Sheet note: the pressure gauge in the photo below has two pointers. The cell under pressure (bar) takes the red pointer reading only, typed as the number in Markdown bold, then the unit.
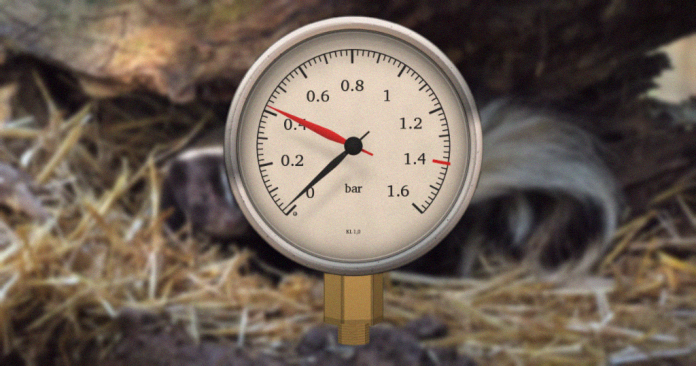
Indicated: **0.42** bar
